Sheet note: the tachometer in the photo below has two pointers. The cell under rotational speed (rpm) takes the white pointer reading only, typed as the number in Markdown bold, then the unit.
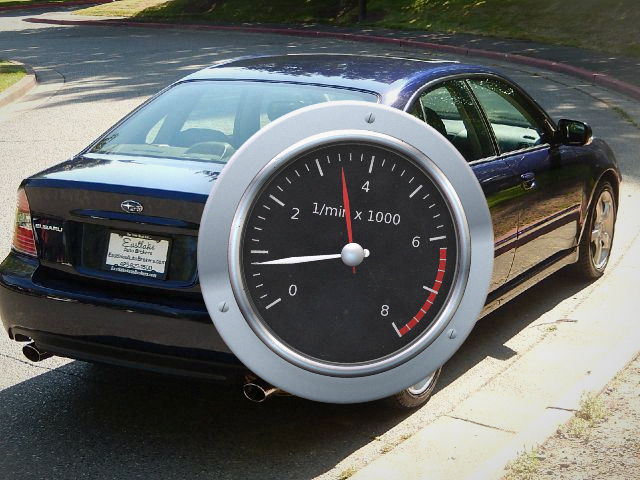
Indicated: **800** rpm
